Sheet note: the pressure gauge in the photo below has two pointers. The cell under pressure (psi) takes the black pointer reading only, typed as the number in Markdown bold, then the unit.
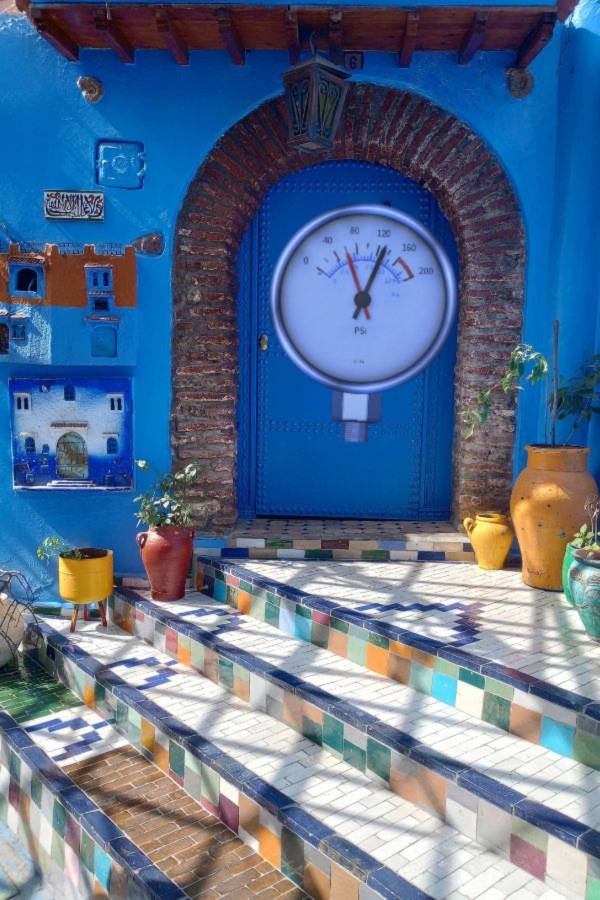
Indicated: **130** psi
